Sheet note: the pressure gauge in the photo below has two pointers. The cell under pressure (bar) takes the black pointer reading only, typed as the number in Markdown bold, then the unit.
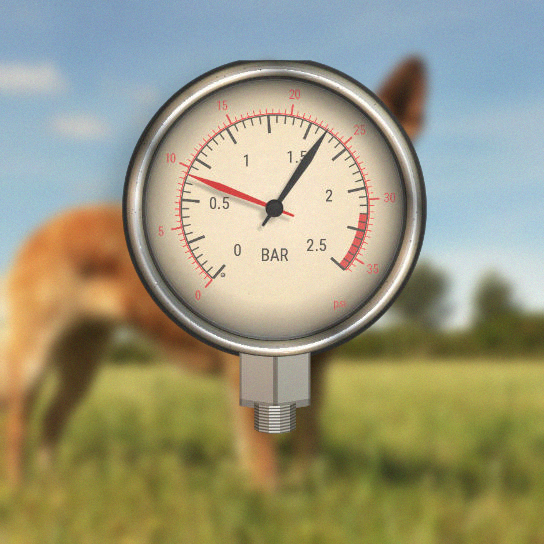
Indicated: **1.6** bar
